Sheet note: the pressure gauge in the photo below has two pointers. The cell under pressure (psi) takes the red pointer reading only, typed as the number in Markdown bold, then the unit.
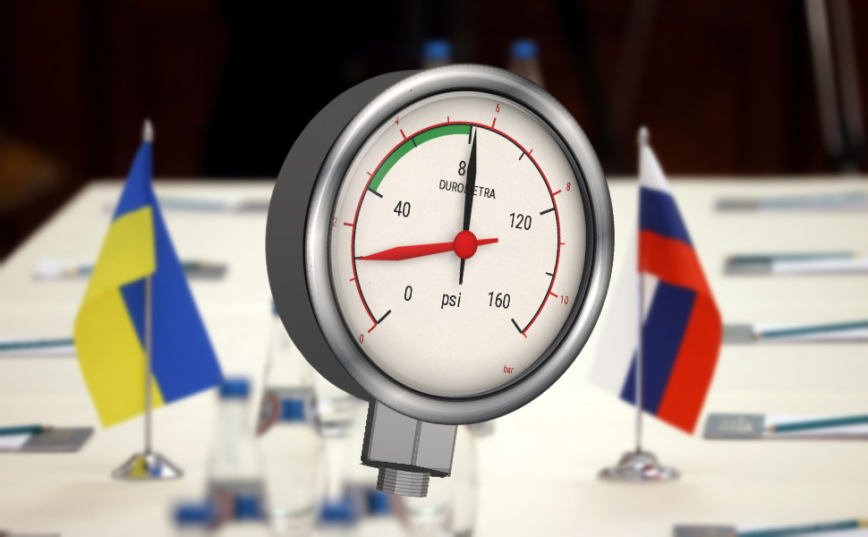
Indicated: **20** psi
